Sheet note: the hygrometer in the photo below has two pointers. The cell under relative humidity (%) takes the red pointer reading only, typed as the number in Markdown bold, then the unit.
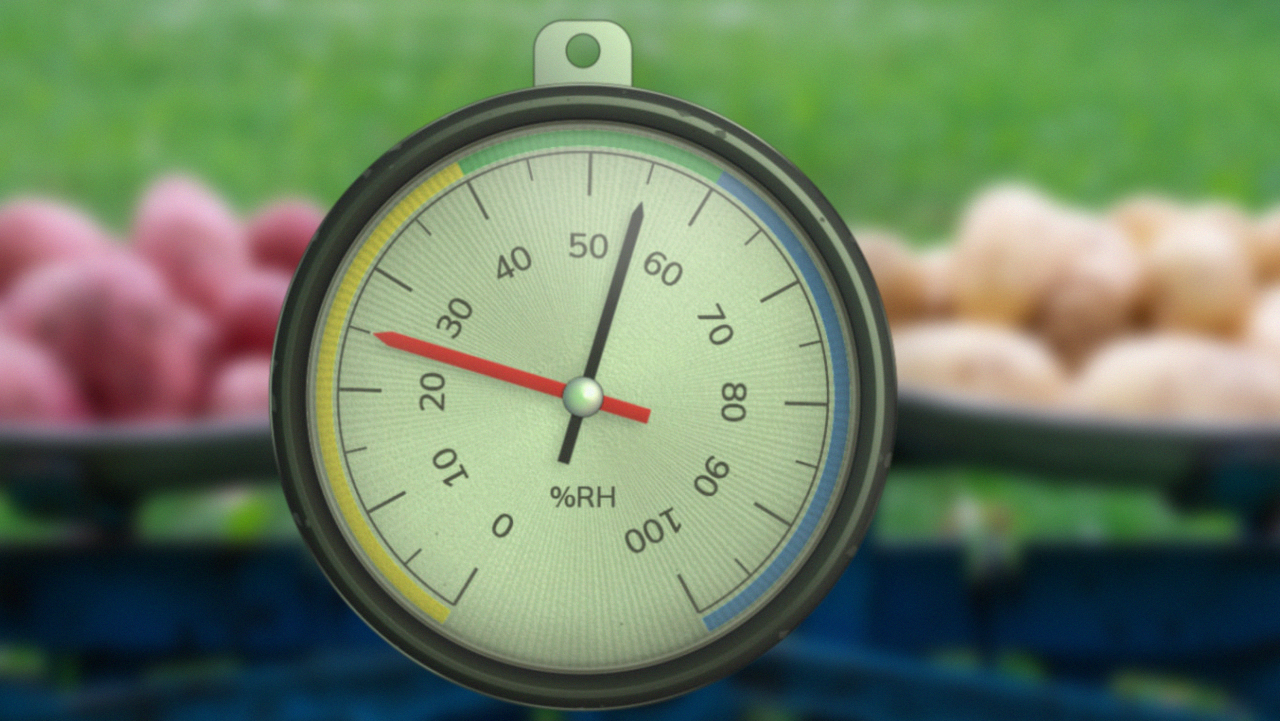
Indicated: **25** %
